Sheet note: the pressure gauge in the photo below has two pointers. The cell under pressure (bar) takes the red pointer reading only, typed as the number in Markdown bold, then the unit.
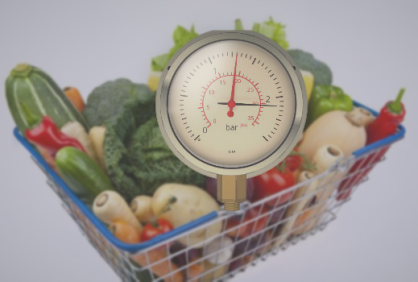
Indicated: **1.3** bar
